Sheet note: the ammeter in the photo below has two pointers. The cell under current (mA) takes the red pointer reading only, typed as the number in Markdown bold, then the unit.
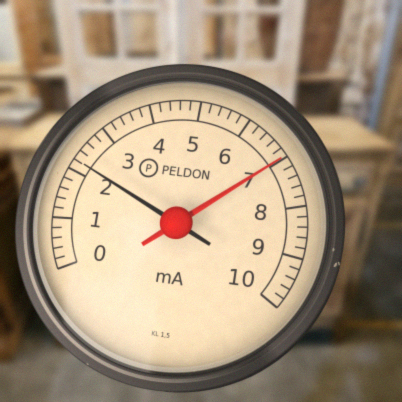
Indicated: **7** mA
